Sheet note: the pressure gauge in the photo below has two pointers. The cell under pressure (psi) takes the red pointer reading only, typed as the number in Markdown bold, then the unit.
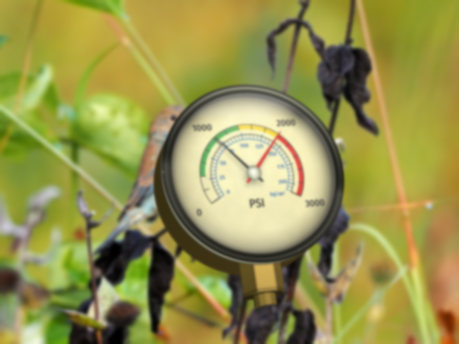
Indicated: **2000** psi
